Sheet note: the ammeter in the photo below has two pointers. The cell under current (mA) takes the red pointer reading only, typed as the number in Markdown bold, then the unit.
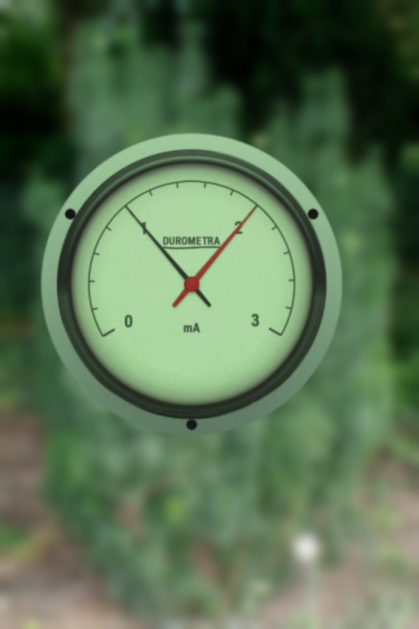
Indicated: **2** mA
